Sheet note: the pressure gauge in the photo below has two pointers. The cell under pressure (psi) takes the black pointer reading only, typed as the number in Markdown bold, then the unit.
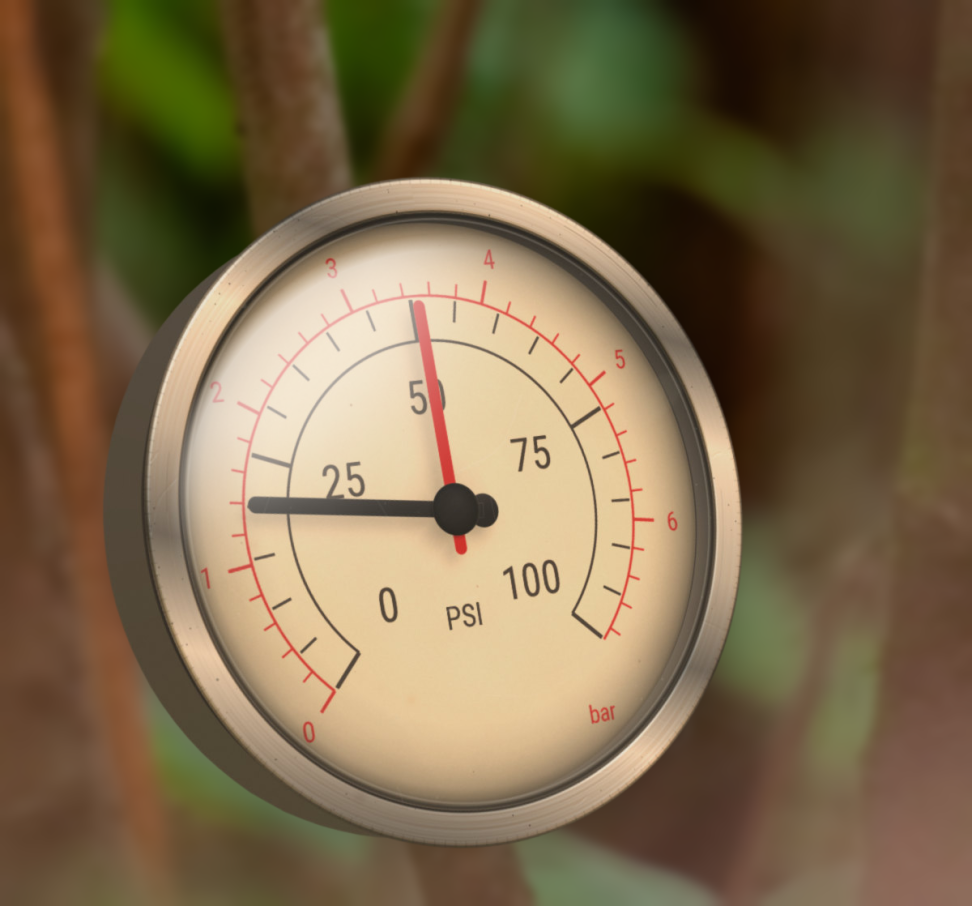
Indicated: **20** psi
